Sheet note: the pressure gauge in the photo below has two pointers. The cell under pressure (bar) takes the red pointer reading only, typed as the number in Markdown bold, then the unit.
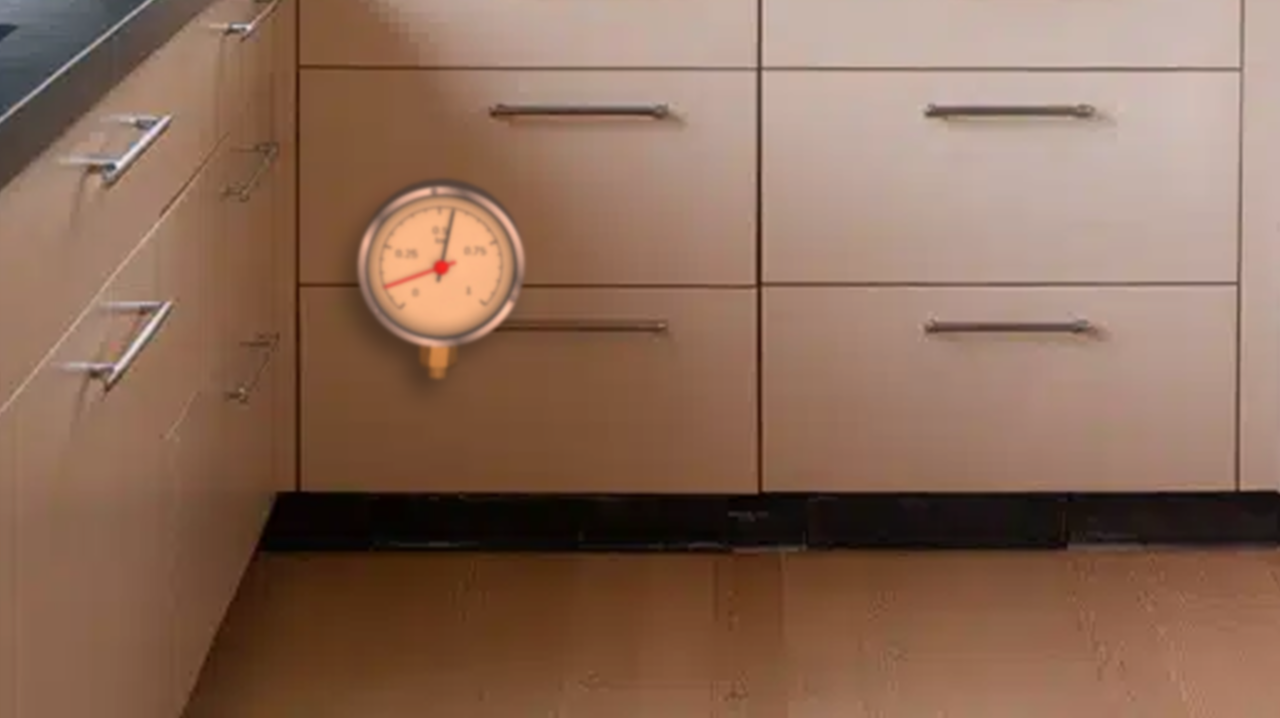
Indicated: **0.1** bar
